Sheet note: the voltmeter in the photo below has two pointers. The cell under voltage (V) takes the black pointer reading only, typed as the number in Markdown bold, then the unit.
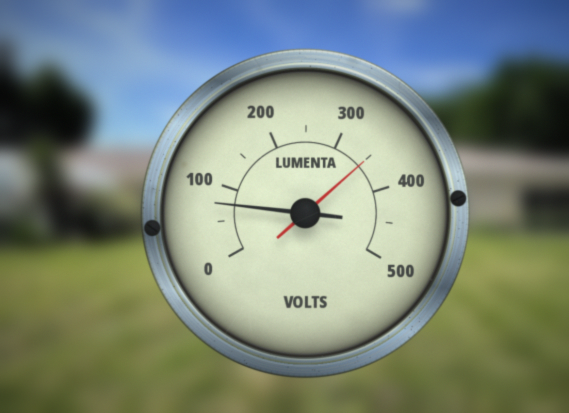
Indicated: **75** V
